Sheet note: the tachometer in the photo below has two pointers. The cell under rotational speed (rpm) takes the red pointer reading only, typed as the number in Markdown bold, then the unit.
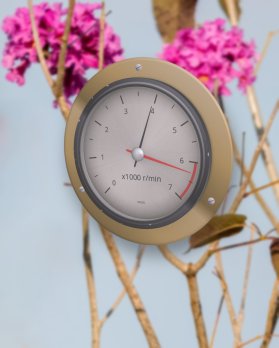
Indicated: **6250** rpm
